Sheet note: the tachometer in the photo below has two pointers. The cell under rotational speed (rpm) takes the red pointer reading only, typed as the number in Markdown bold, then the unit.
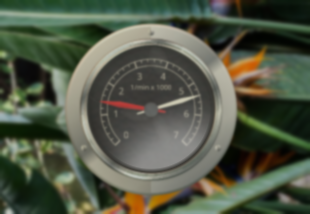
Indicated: **1400** rpm
